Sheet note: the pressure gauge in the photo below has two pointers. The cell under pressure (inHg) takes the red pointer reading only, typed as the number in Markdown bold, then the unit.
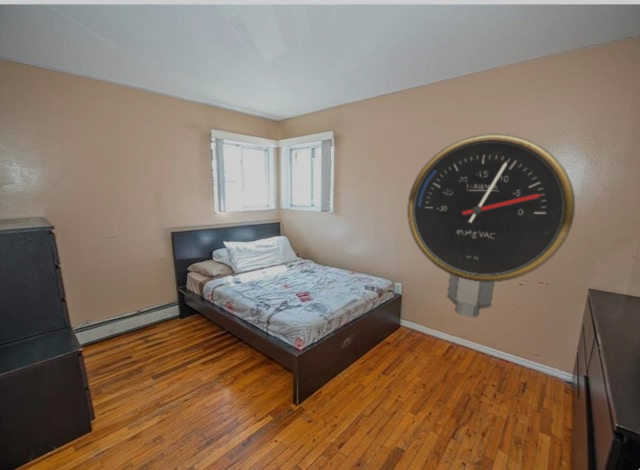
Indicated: **-3** inHg
